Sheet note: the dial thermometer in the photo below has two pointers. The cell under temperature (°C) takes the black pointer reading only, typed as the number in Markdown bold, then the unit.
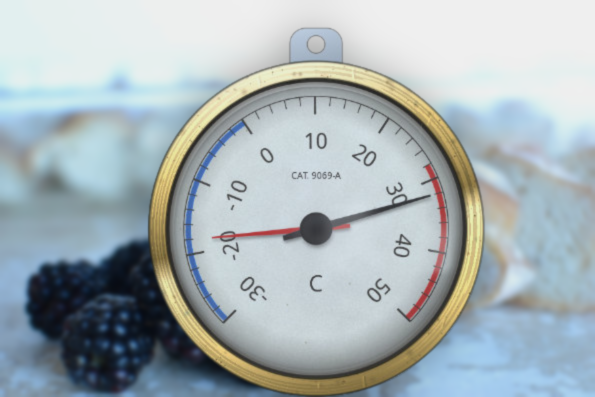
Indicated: **32** °C
